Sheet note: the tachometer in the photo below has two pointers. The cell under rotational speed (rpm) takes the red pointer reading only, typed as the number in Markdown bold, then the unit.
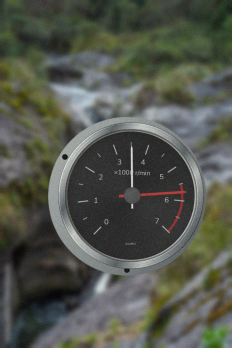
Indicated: **5750** rpm
